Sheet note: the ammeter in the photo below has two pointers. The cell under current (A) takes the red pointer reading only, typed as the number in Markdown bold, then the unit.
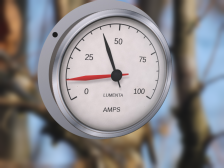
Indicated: **10** A
